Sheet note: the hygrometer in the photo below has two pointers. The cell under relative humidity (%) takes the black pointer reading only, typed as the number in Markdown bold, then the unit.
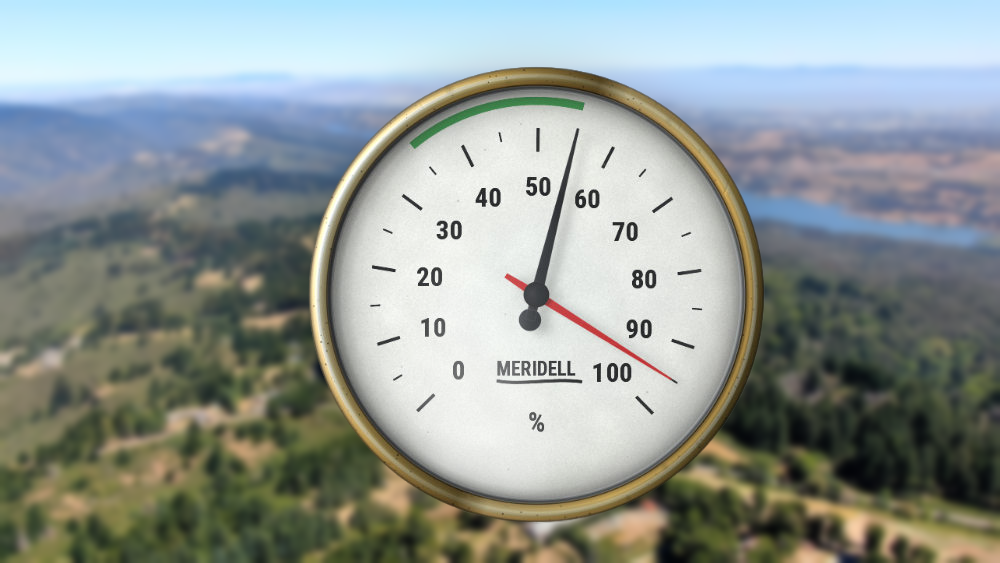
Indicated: **55** %
